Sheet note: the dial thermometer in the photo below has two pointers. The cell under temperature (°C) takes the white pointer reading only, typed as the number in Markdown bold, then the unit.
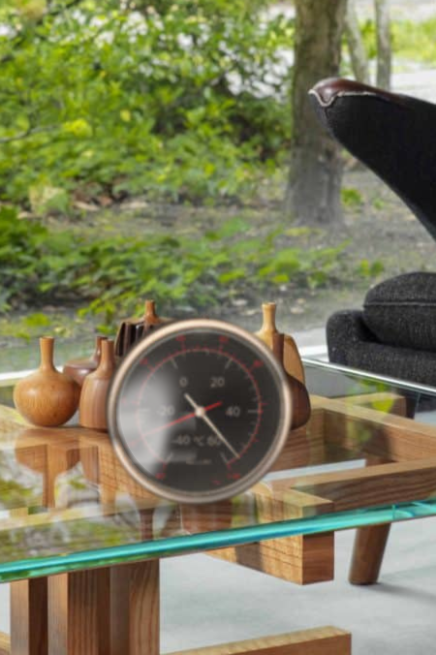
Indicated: **56** °C
